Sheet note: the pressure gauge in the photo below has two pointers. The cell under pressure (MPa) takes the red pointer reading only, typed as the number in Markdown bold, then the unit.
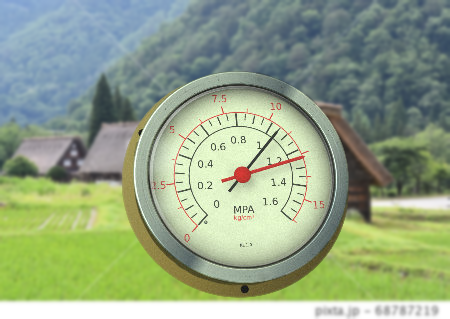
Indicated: **1.25** MPa
